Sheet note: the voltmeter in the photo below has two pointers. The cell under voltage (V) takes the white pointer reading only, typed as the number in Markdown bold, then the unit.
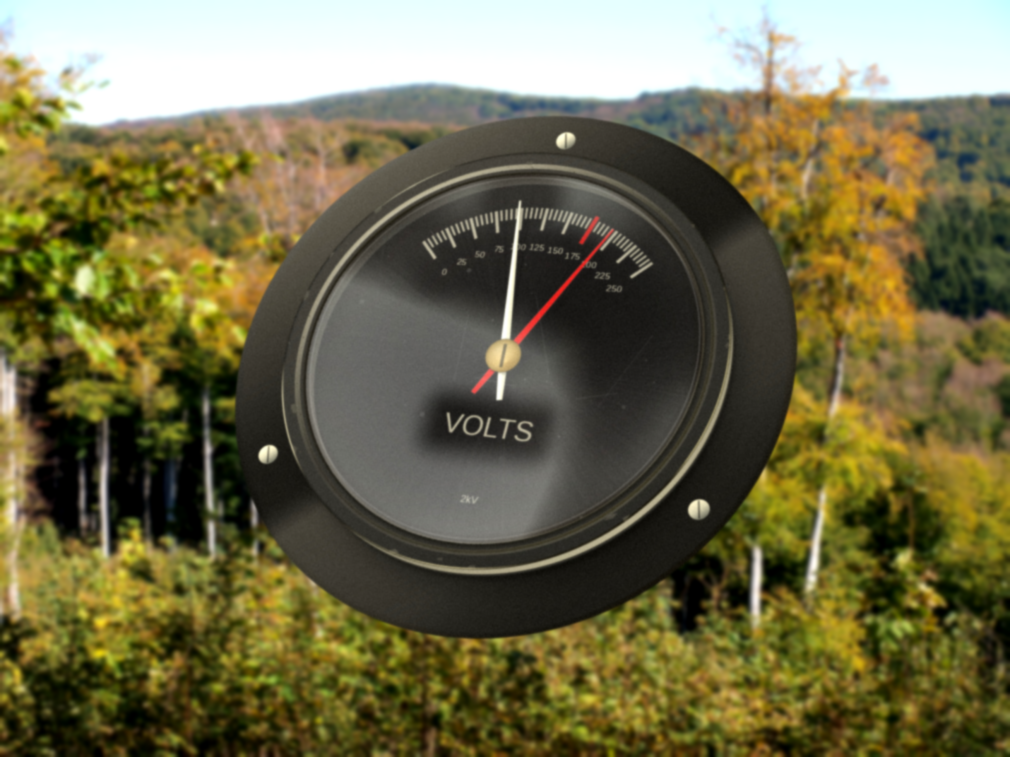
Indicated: **100** V
